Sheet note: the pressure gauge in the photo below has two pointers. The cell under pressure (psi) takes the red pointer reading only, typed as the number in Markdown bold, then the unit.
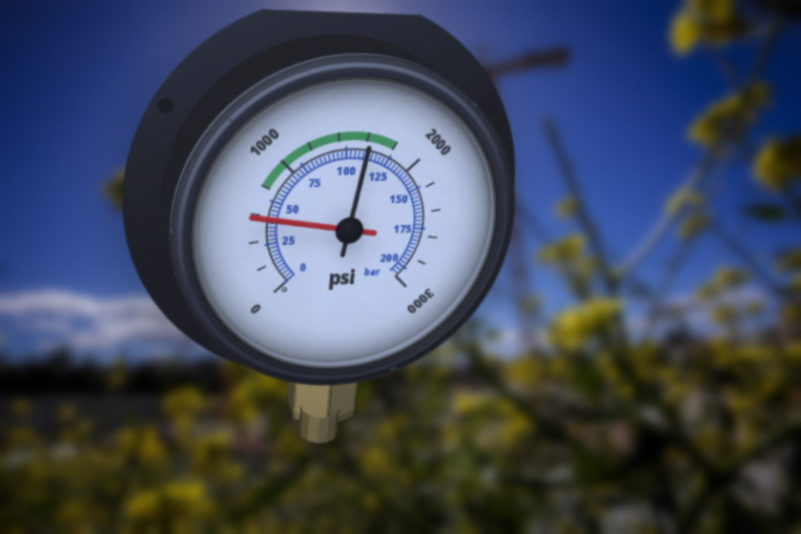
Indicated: **600** psi
